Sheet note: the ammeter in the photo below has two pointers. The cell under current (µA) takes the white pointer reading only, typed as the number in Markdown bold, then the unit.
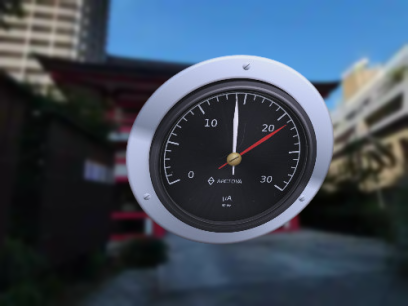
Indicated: **14** µA
